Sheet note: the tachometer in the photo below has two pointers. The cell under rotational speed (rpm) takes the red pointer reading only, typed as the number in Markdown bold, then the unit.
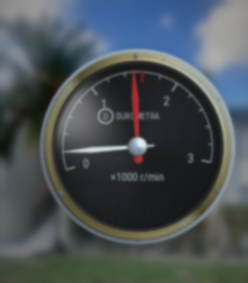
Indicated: **1500** rpm
